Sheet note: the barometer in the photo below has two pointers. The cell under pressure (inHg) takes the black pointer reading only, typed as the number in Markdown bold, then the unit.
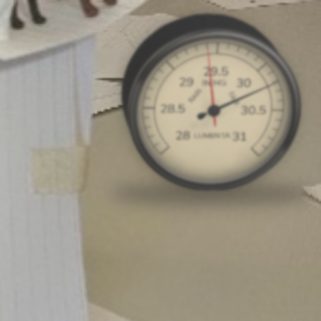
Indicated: **30.2** inHg
